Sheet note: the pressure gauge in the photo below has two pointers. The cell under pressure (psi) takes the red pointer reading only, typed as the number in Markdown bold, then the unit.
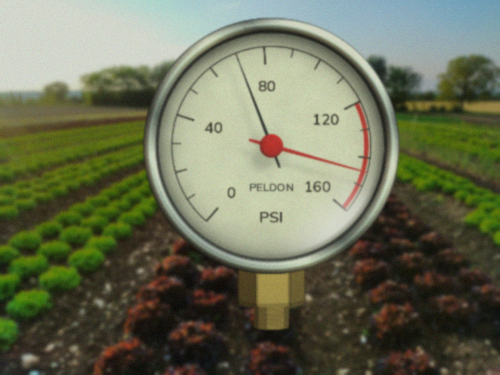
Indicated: **145** psi
